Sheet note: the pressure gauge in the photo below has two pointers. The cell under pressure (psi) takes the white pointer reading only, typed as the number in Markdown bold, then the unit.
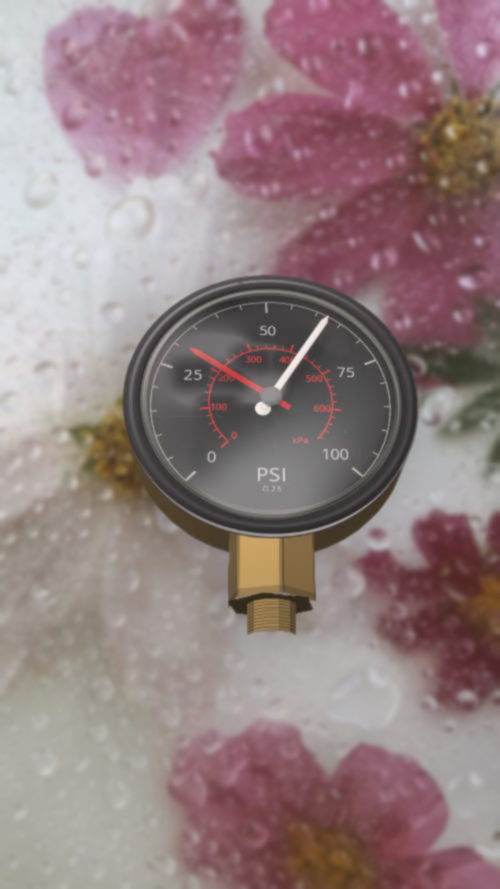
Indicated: **62.5** psi
